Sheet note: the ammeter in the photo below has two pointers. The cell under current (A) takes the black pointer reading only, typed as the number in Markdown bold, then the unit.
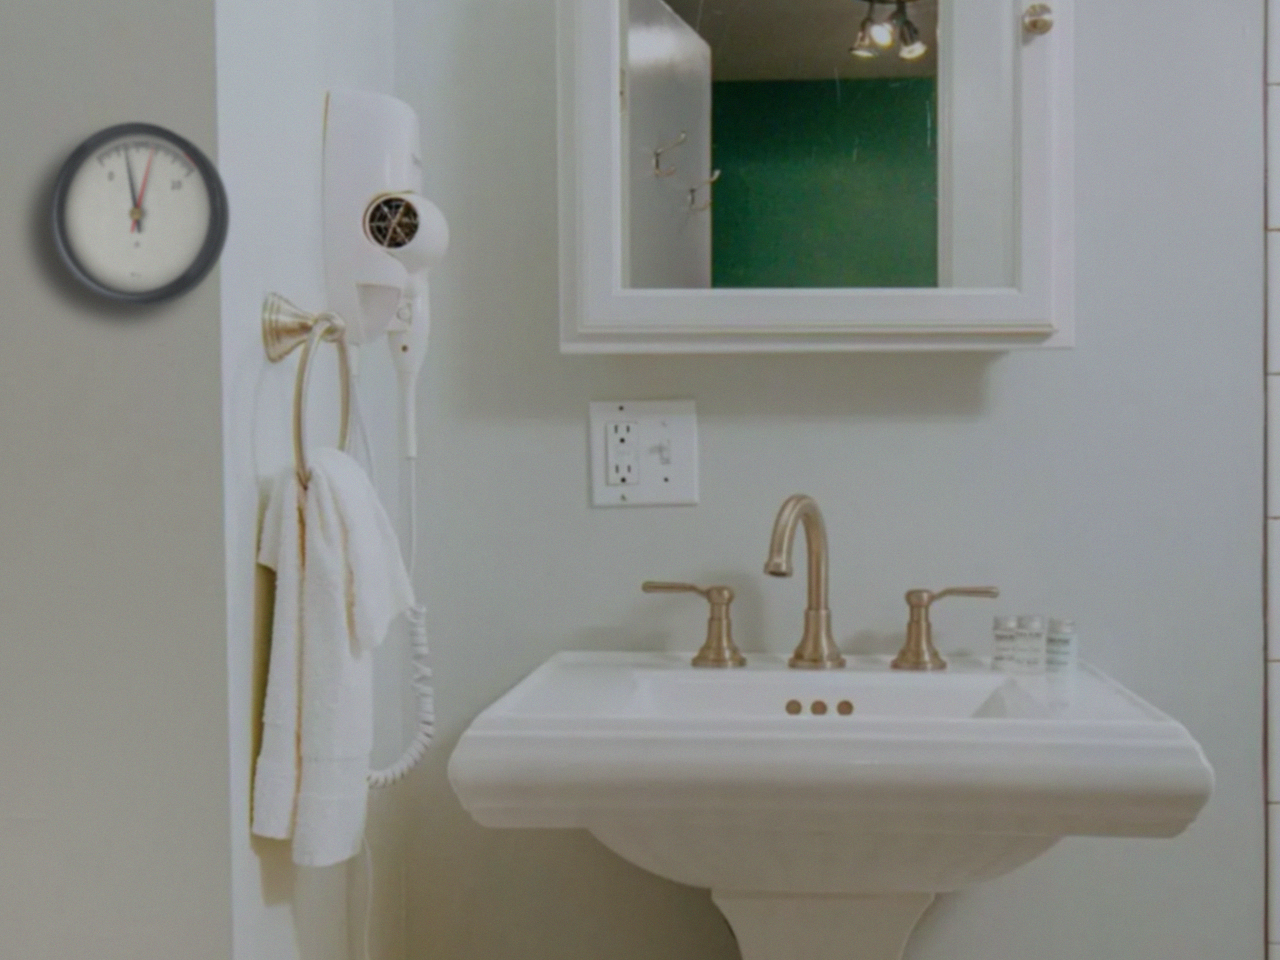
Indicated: **3** A
